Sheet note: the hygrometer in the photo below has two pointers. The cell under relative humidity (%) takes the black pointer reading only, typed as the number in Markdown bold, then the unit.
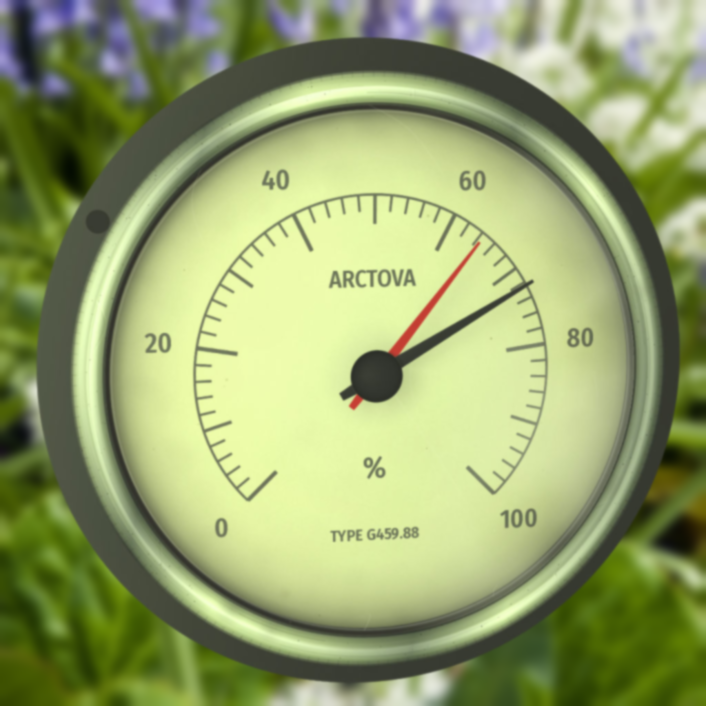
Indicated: **72** %
